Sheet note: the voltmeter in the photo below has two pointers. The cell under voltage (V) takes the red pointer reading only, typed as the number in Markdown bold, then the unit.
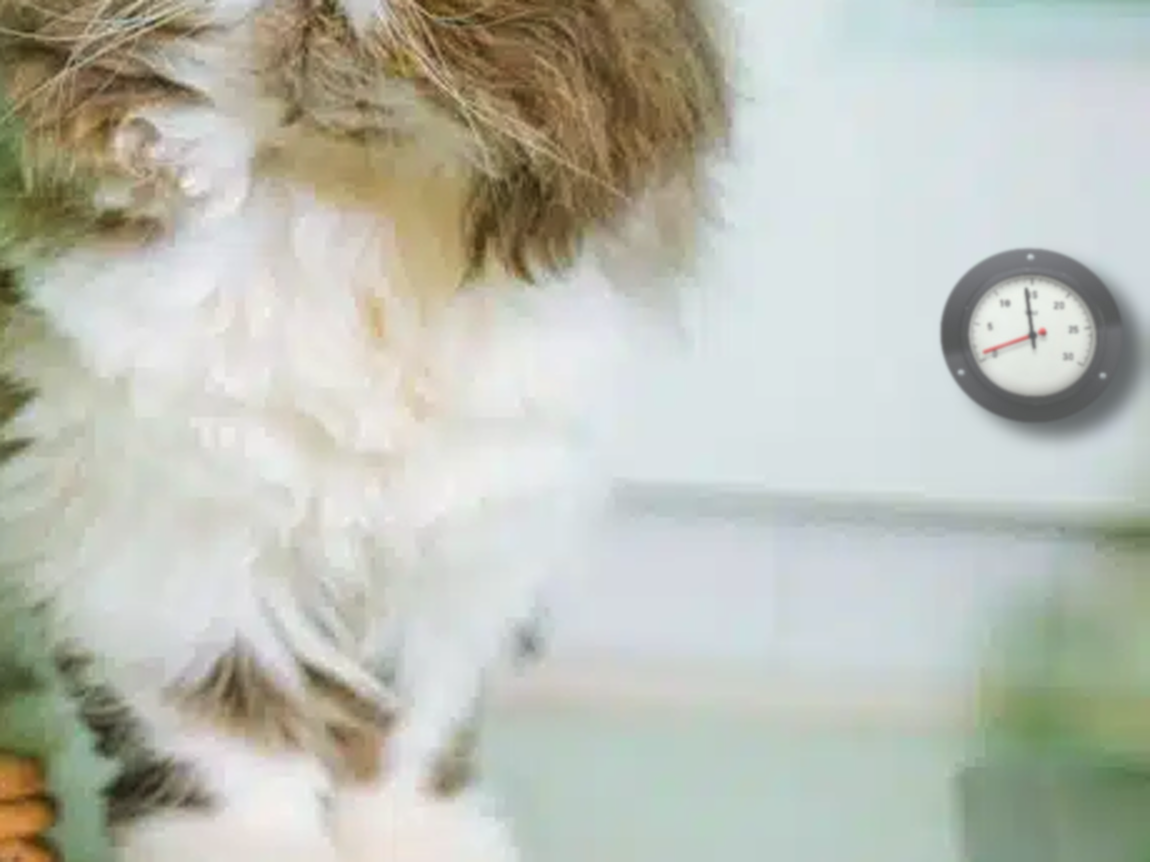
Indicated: **1** V
